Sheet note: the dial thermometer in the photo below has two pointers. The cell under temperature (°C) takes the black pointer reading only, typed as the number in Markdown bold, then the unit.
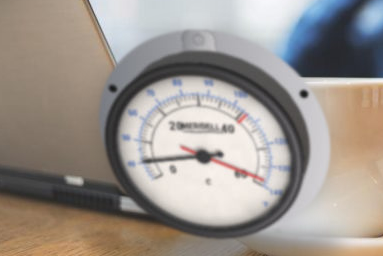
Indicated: **5** °C
